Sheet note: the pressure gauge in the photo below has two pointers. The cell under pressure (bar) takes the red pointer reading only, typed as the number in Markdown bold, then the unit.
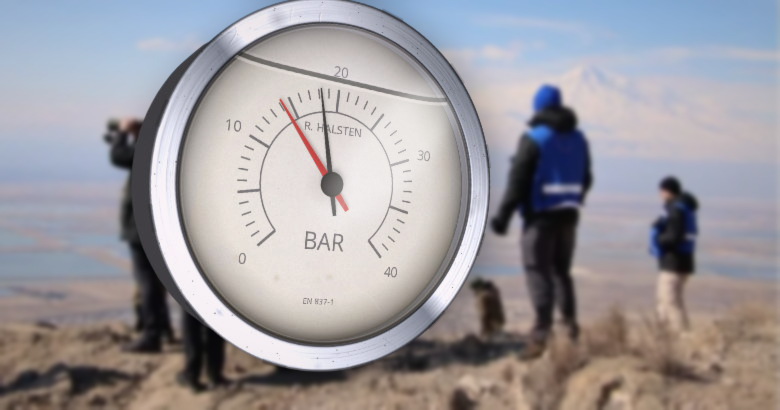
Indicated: **14** bar
